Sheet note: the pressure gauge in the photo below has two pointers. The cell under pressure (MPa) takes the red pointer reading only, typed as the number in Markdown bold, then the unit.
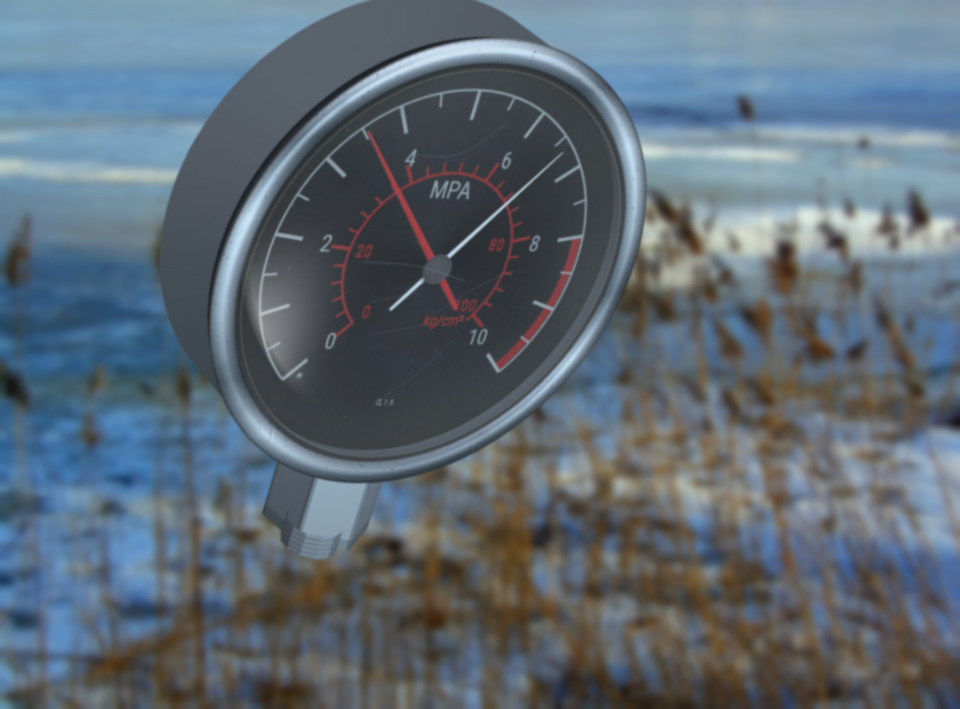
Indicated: **3.5** MPa
